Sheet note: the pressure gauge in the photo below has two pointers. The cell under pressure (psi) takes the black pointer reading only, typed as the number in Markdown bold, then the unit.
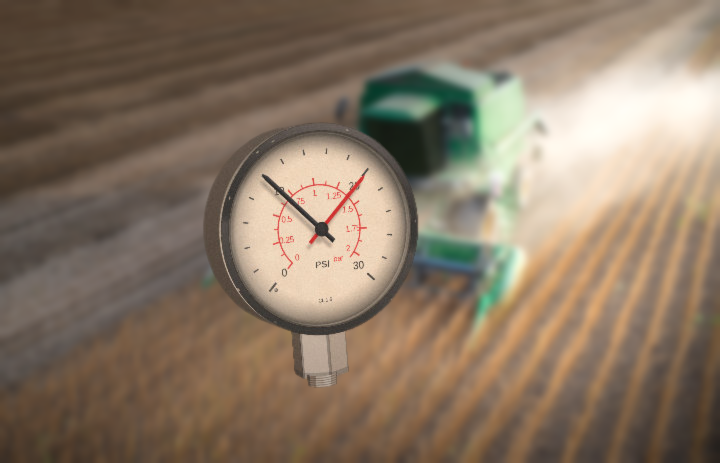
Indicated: **10** psi
